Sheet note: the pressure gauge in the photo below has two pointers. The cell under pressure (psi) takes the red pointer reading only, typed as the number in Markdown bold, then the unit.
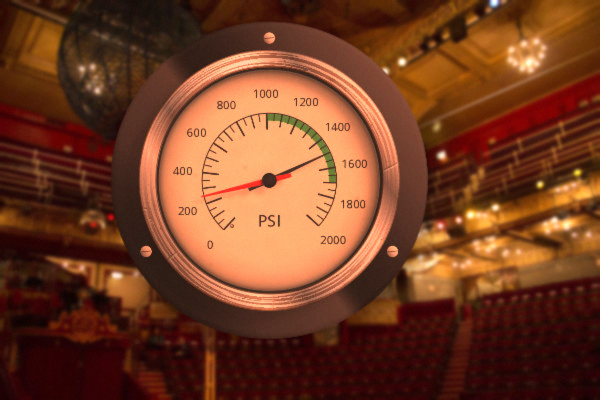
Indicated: **250** psi
